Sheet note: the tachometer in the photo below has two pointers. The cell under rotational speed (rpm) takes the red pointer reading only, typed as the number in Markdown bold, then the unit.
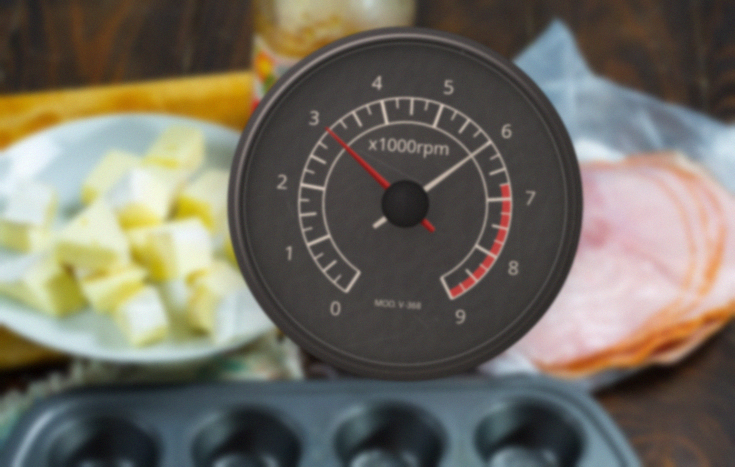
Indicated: **3000** rpm
